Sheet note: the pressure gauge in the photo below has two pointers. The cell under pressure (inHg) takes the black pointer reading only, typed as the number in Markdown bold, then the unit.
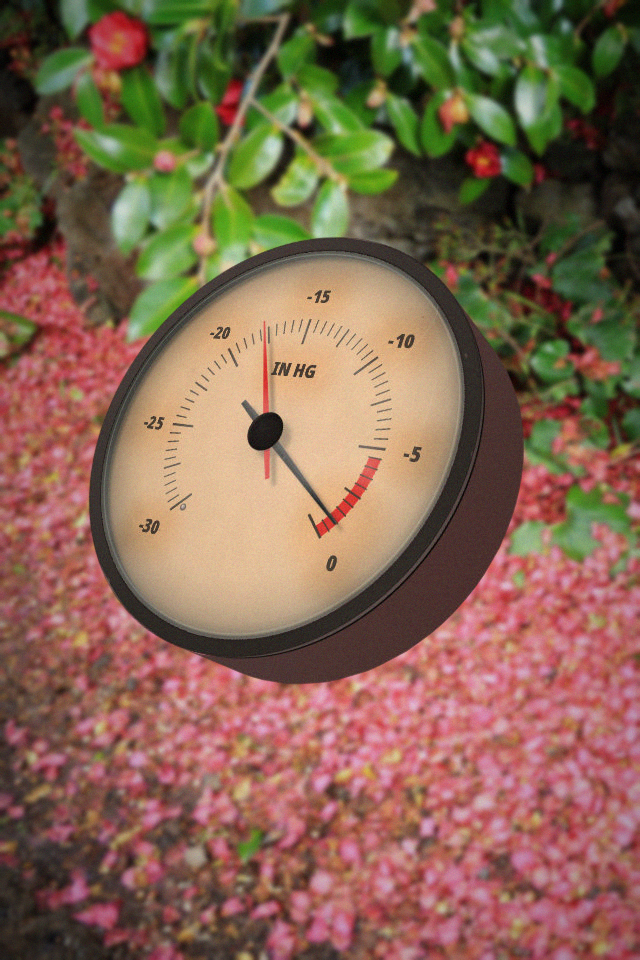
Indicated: **-1** inHg
